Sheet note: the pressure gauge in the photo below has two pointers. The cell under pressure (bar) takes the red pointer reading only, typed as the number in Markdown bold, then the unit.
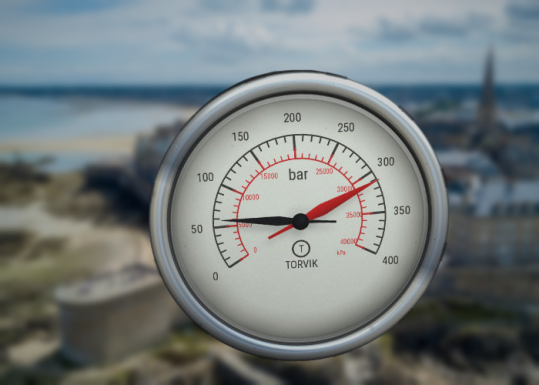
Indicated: **310** bar
